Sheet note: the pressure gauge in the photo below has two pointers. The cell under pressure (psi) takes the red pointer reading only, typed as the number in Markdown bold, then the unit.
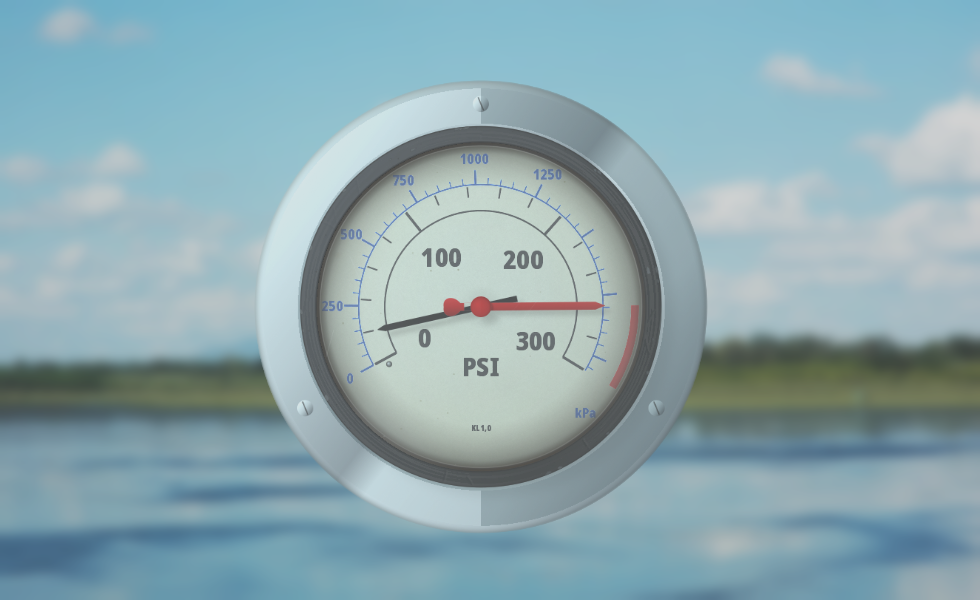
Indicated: **260** psi
